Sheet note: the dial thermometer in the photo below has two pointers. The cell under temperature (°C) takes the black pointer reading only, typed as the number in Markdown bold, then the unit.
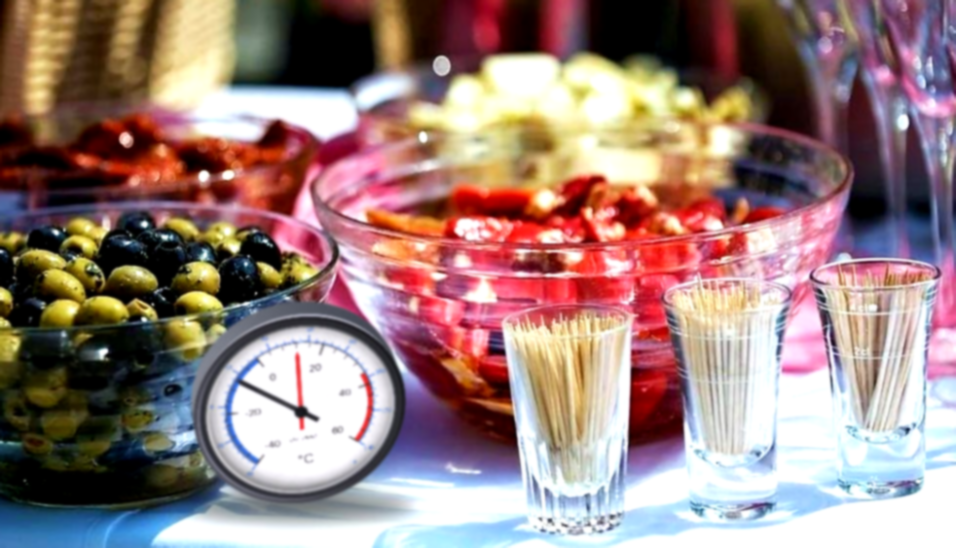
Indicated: **-8** °C
